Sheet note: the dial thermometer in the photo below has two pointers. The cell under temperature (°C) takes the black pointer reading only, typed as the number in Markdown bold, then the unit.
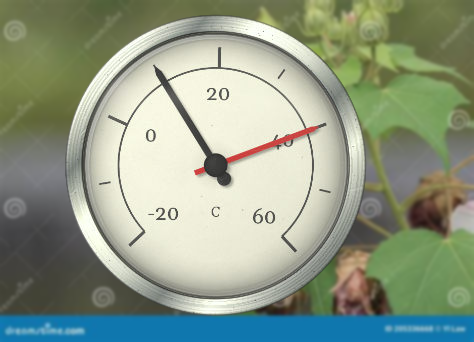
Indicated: **10** °C
